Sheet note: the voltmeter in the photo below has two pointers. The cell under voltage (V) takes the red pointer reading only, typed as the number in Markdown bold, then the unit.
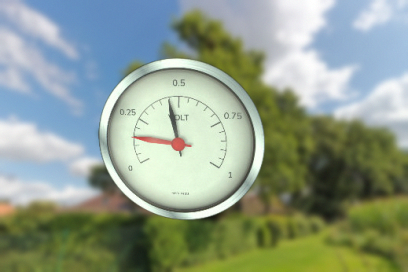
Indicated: **0.15** V
